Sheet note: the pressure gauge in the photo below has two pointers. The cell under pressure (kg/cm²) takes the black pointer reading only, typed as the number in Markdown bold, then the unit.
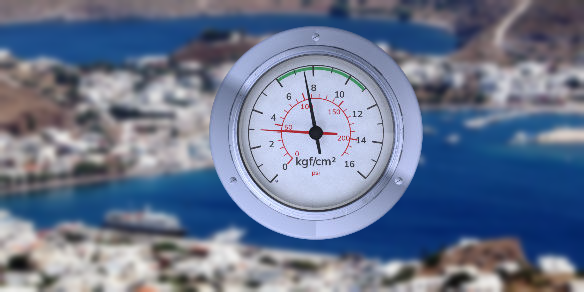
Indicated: **7.5** kg/cm²
